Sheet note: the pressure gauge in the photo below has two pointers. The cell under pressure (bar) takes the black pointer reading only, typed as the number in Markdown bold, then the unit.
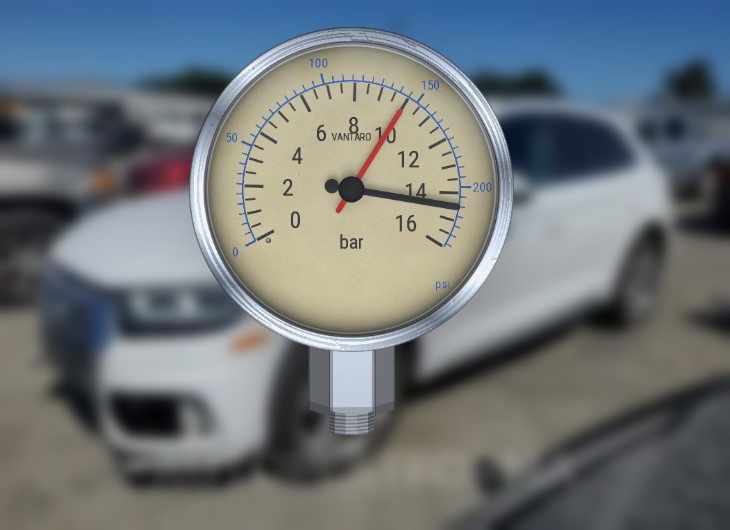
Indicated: **14.5** bar
